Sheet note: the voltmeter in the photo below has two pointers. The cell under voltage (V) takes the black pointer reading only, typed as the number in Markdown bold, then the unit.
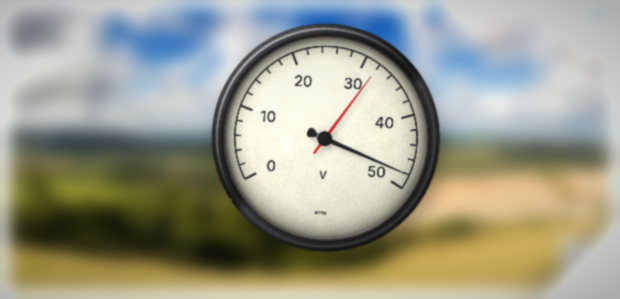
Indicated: **48** V
